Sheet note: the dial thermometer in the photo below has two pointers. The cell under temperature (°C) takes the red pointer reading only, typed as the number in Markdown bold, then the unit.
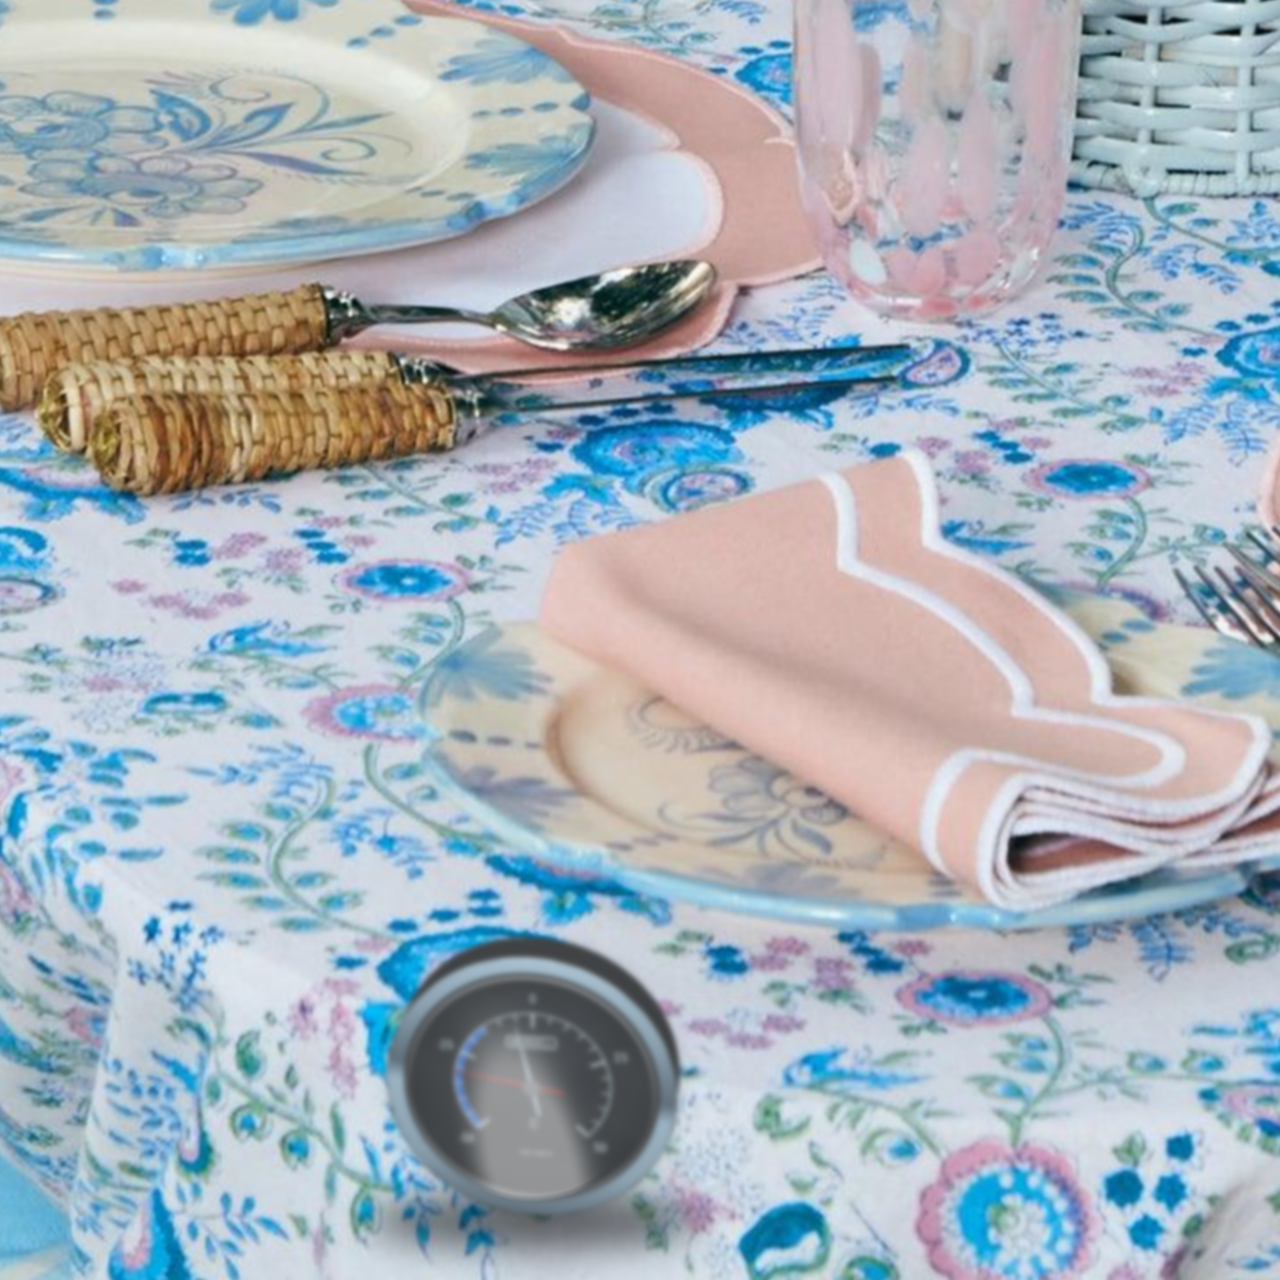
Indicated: **-30** °C
